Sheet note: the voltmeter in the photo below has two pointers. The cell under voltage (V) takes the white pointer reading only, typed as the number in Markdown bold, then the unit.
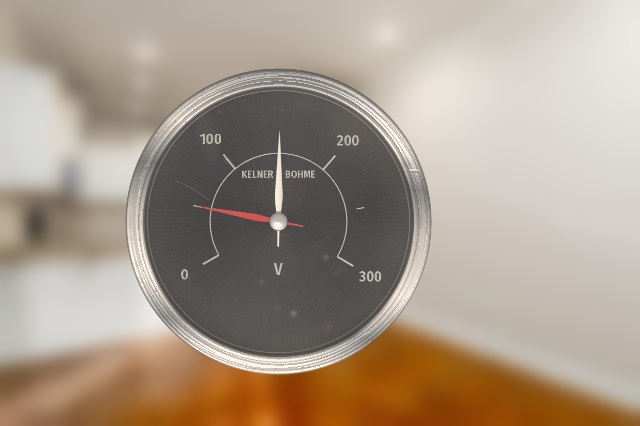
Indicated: **150** V
